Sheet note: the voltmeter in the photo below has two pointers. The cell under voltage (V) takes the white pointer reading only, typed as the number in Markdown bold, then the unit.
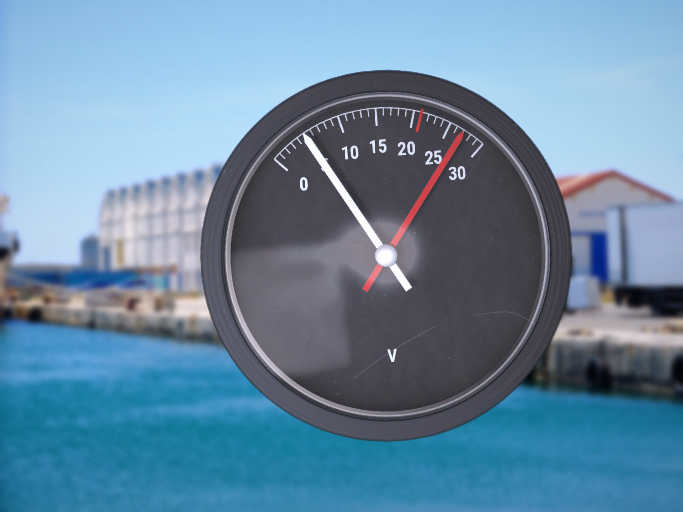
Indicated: **5** V
